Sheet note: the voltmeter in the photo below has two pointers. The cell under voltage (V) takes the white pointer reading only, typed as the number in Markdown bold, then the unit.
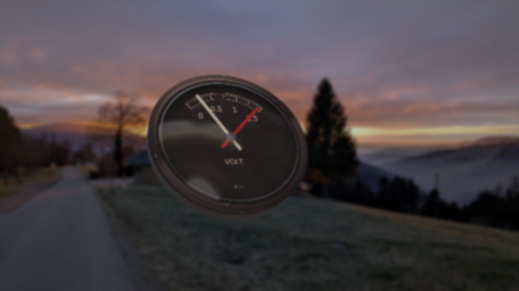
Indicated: **0.25** V
